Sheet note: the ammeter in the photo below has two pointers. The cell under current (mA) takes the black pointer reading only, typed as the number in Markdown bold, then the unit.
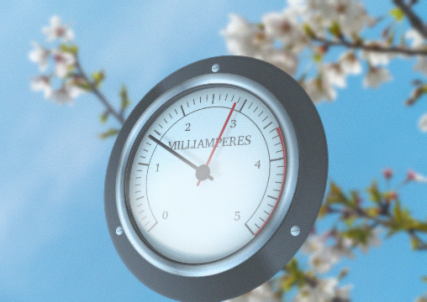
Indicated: **1.4** mA
